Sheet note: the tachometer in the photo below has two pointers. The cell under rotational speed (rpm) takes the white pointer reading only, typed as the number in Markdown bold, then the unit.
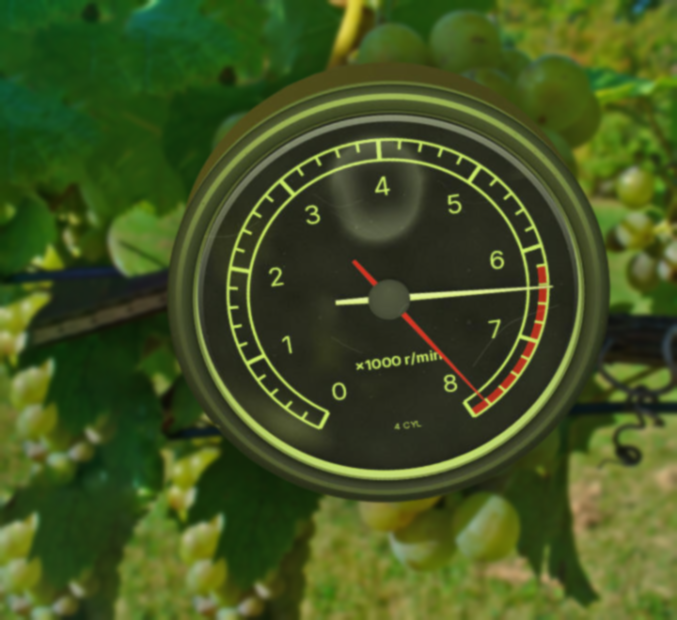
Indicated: **6400** rpm
